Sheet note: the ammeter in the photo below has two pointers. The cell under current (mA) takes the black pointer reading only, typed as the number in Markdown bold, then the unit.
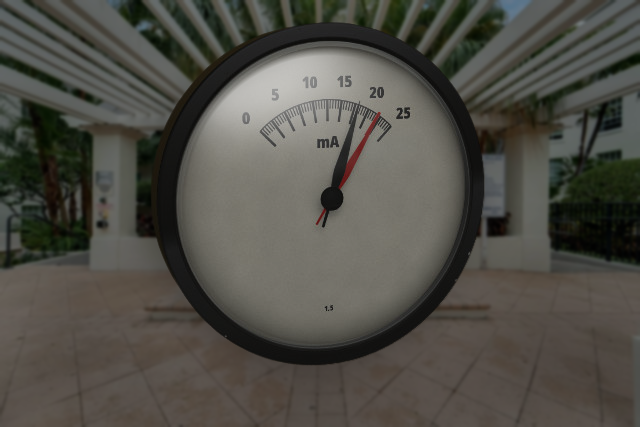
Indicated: **17.5** mA
